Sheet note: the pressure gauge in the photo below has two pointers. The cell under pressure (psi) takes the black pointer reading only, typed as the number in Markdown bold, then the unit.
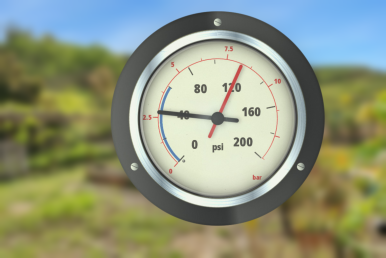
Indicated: **40** psi
